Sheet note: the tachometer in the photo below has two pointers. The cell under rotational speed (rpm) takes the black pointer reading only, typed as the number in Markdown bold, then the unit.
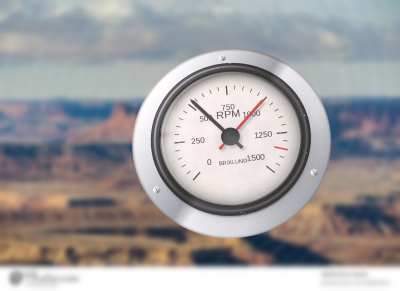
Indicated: **525** rpm
